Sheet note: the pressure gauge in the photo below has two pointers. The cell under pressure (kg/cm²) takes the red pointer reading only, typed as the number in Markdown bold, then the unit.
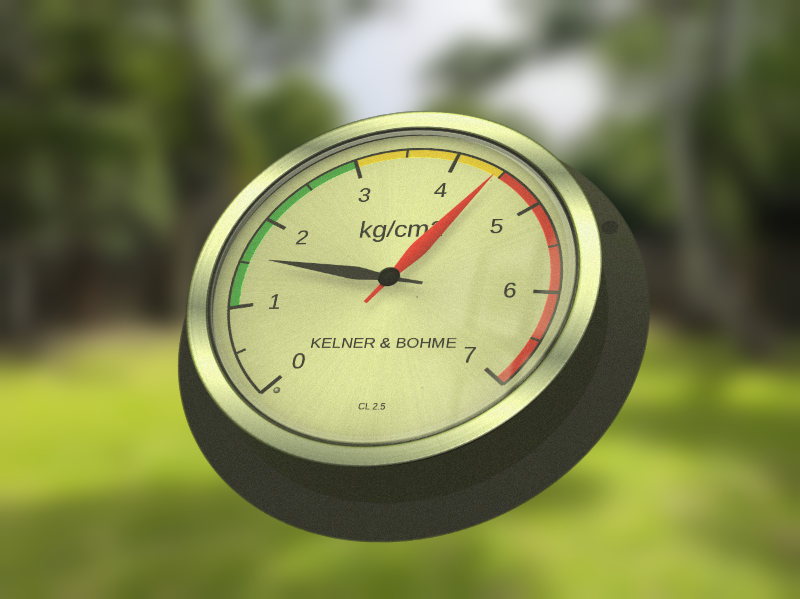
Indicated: **4.5** kg/cm²
